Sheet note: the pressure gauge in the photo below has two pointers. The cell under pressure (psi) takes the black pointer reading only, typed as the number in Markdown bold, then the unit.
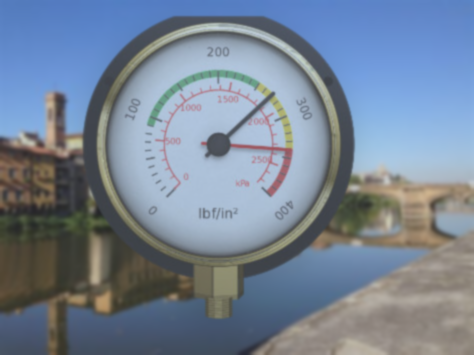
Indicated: **270** psi
